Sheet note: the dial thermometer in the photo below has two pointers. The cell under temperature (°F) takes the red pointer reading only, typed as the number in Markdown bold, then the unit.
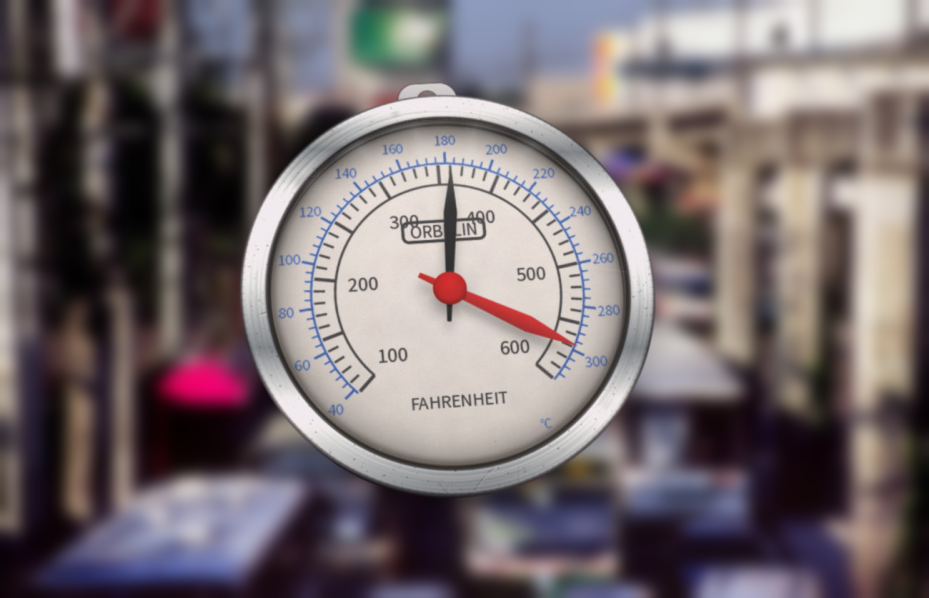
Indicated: **570** °F
